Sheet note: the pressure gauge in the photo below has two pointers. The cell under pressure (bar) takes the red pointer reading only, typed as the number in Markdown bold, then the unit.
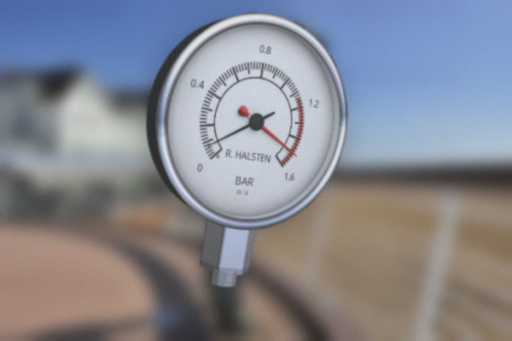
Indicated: **1.5** bar
